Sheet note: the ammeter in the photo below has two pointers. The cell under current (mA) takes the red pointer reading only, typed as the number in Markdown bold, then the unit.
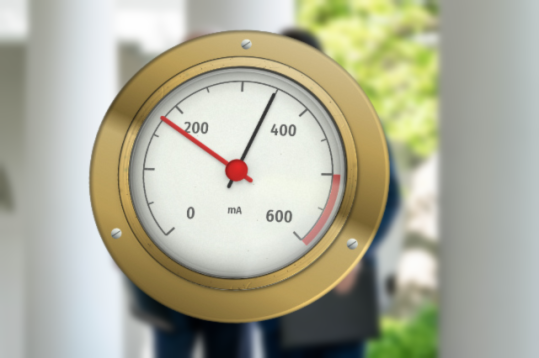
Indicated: **175** mA
